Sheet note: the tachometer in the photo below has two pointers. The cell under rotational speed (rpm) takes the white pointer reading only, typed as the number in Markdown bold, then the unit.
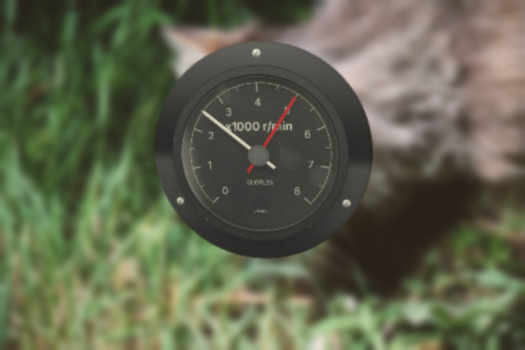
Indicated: **2500** rpm
